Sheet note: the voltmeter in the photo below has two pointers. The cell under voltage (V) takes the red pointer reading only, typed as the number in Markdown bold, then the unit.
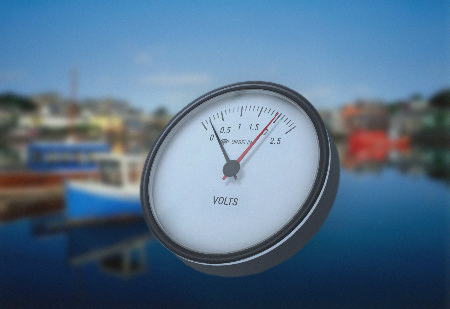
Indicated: **2** V
